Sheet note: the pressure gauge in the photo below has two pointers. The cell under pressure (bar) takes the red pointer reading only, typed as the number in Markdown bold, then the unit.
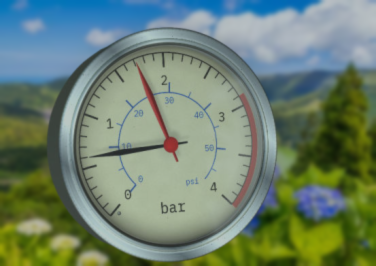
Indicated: **1.7** bar
